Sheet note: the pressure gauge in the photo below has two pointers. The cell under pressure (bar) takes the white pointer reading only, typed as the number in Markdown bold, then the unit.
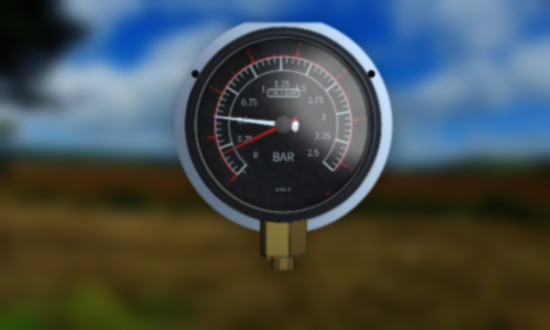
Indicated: **0.5** bar
